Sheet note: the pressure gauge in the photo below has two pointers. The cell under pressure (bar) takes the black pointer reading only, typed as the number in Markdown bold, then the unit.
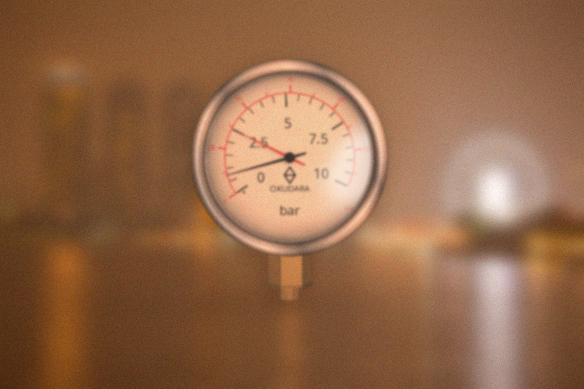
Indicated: **0.75** bar
